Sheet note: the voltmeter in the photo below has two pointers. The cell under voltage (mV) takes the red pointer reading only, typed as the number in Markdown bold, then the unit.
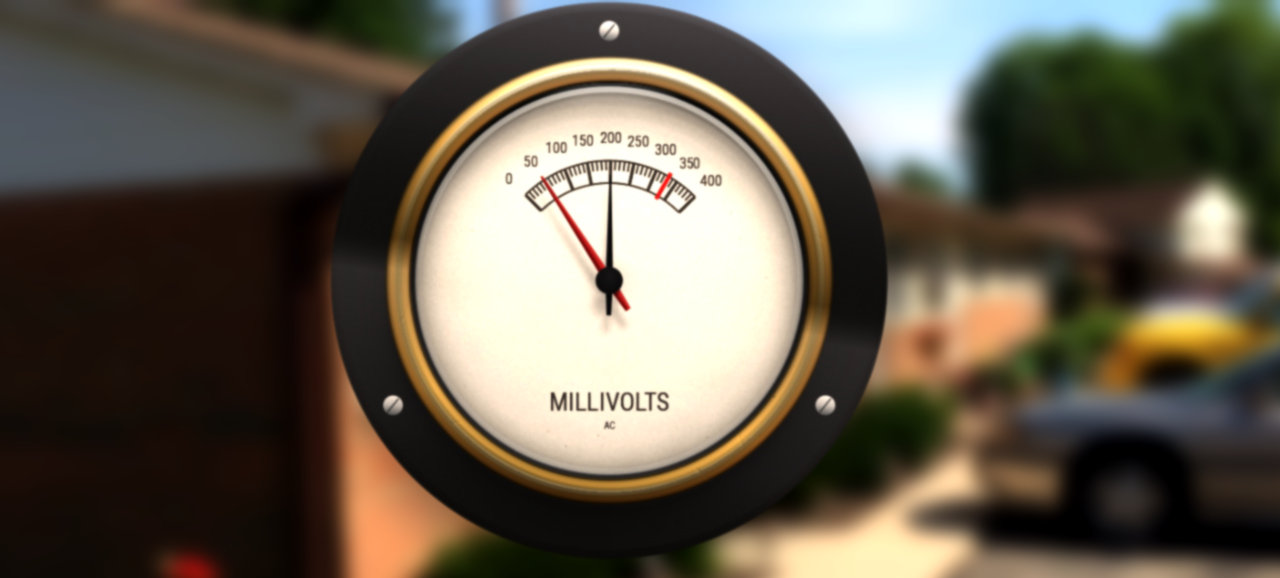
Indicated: **50** mV
